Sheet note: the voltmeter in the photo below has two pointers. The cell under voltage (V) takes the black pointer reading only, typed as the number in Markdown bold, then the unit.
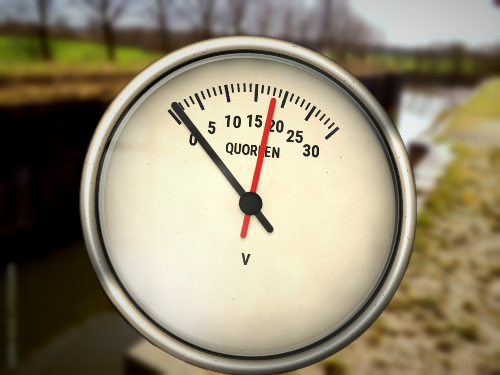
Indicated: **1** V
